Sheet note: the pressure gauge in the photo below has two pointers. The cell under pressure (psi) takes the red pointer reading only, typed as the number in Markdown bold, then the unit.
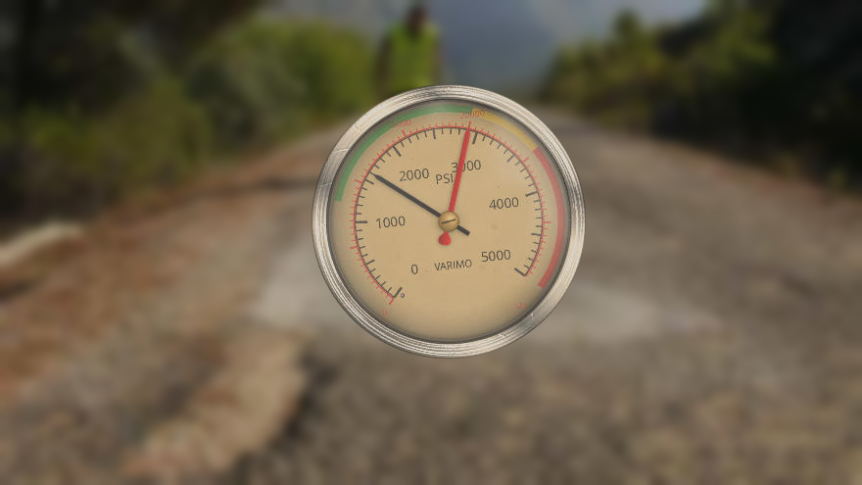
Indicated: **2900** psi
